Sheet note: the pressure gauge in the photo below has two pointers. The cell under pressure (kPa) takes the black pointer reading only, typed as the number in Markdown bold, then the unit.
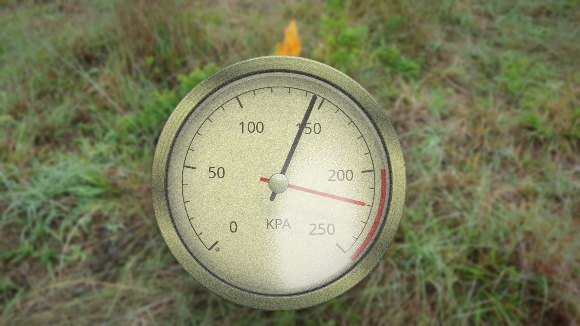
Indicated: **145** kPa
